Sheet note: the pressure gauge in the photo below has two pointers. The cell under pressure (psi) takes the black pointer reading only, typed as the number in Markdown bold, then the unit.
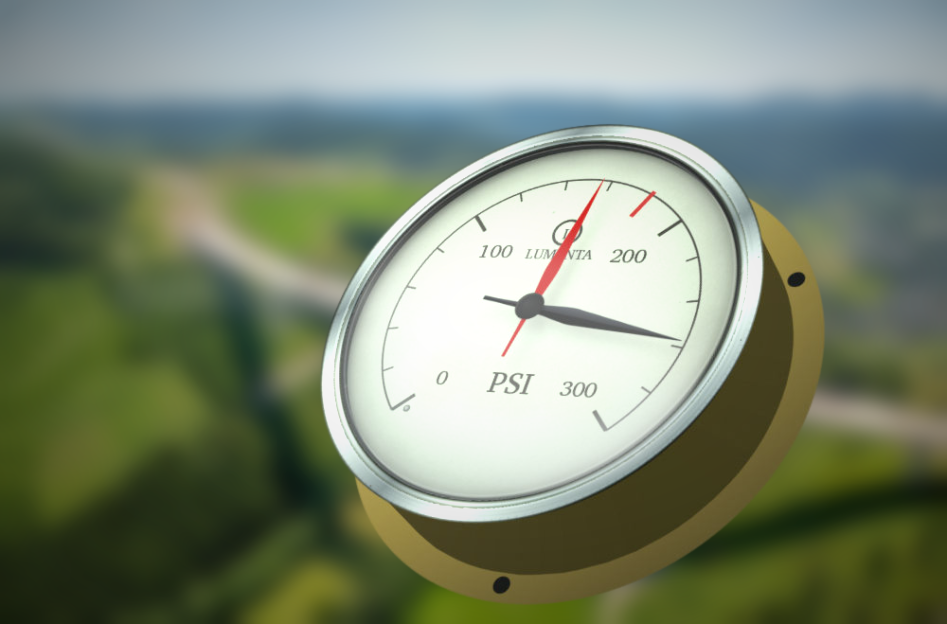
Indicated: **260** psi
